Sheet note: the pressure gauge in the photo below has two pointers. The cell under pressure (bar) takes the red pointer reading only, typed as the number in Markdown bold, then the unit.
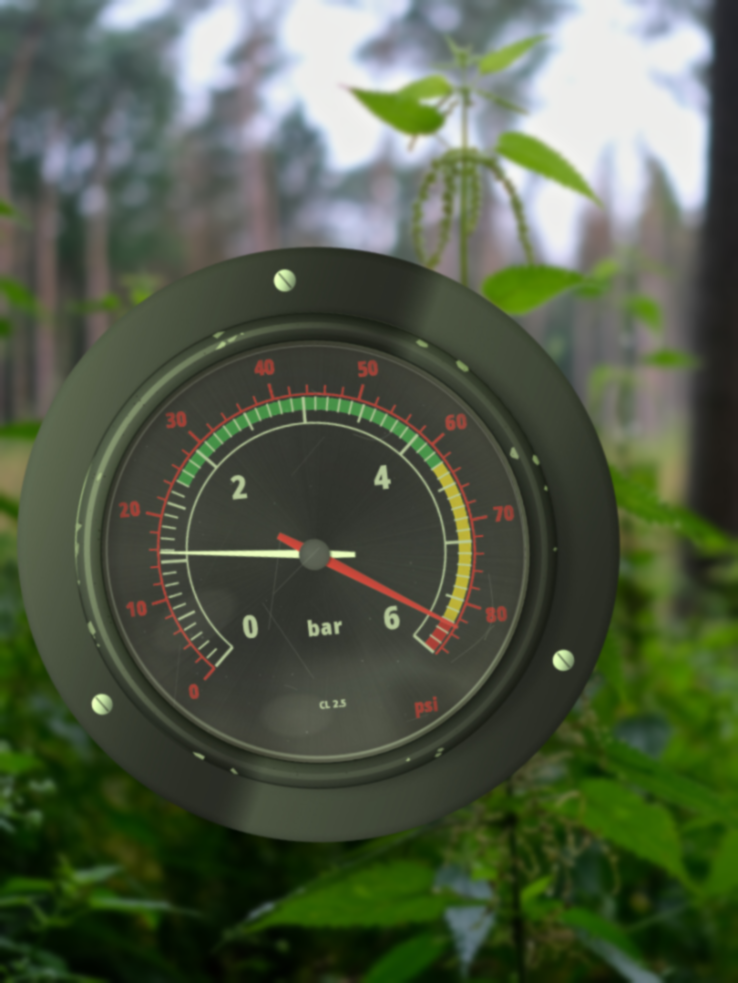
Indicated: **5.7** bar
